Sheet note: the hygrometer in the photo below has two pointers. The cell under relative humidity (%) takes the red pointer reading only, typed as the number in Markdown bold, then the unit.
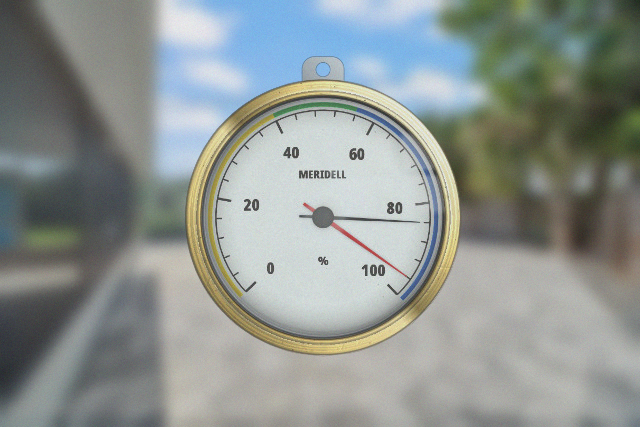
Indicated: **96** %
